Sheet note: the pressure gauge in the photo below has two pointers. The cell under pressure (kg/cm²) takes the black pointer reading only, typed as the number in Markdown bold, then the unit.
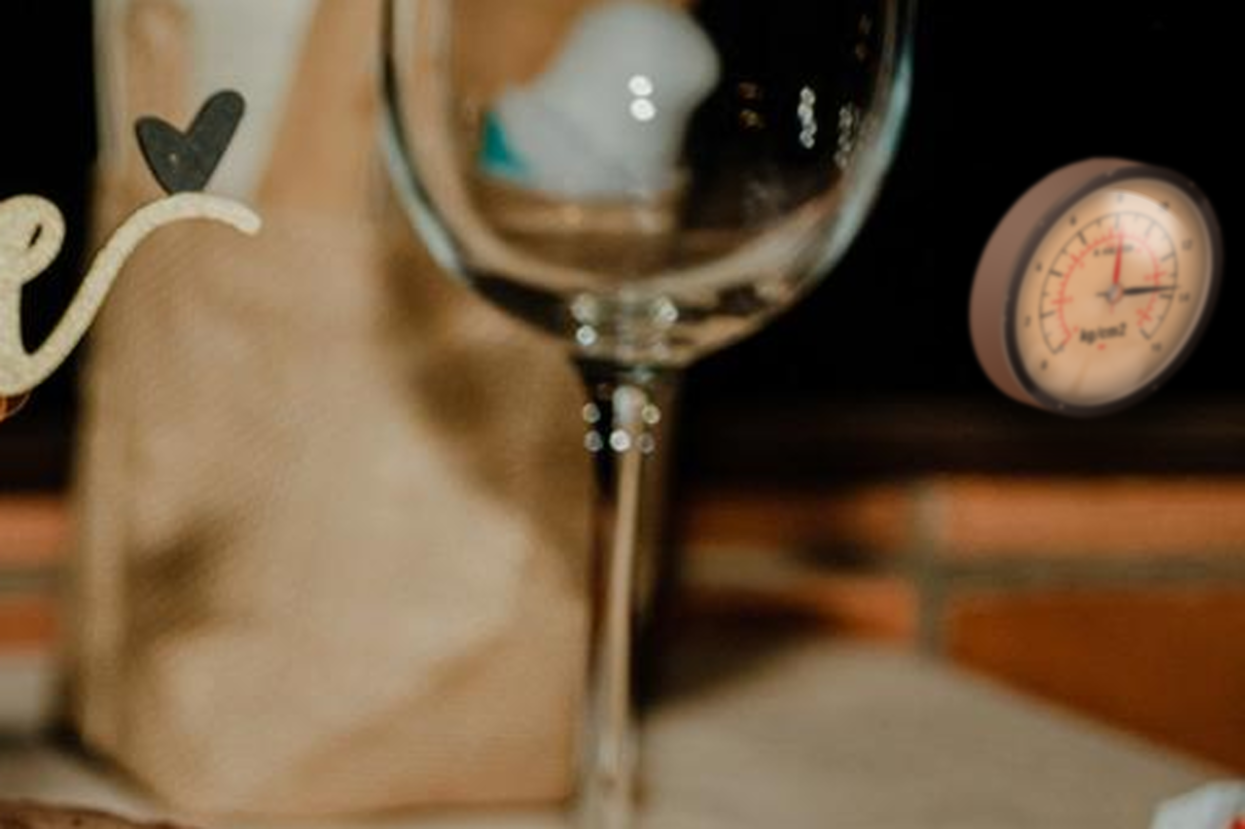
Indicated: **13.5** kg/cm²
